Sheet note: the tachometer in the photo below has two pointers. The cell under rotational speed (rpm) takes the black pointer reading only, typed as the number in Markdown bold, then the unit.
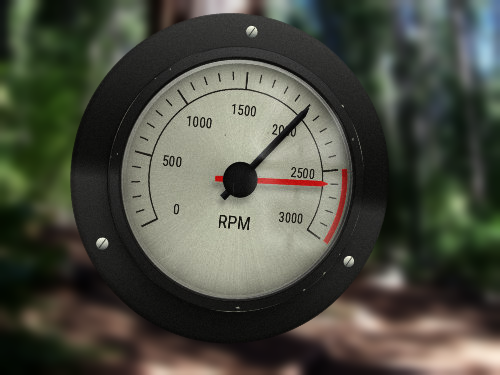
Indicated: **2000** rpm
